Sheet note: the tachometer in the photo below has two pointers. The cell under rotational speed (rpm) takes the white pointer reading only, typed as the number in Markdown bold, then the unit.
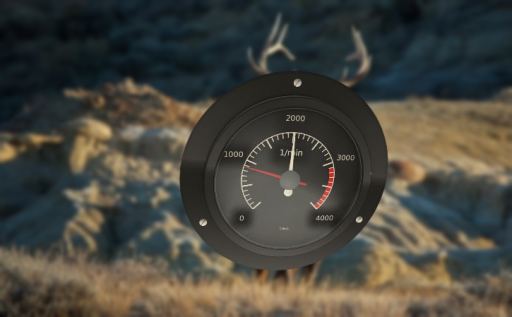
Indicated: **2000** rpm
